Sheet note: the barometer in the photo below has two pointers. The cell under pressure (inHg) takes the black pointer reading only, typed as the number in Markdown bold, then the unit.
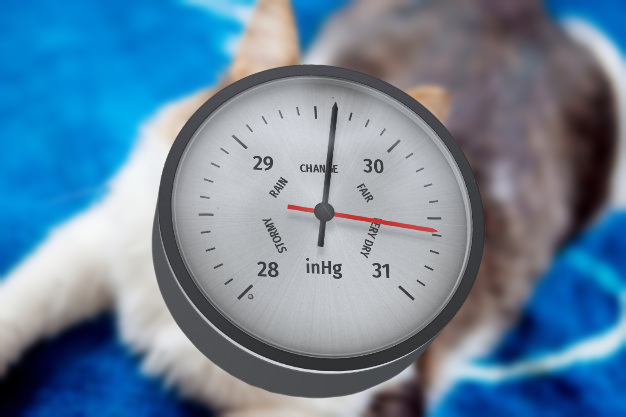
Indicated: **29.6** inHg
